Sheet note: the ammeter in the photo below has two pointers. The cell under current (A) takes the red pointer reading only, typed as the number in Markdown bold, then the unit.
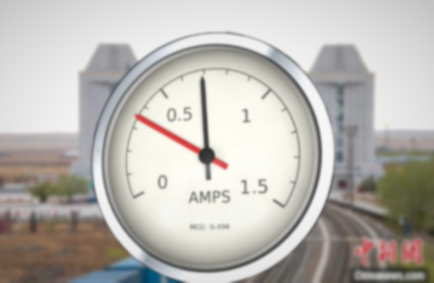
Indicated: **0.35** A
